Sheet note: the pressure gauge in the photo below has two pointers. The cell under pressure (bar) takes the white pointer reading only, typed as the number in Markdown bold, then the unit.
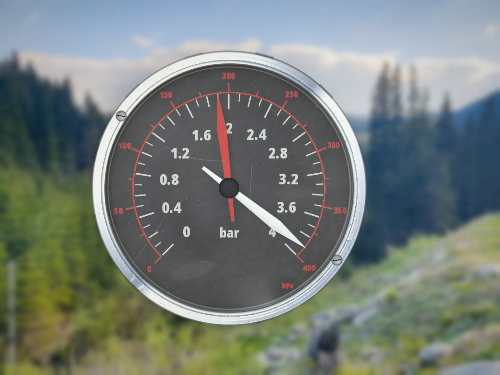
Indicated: **3.9** bar
